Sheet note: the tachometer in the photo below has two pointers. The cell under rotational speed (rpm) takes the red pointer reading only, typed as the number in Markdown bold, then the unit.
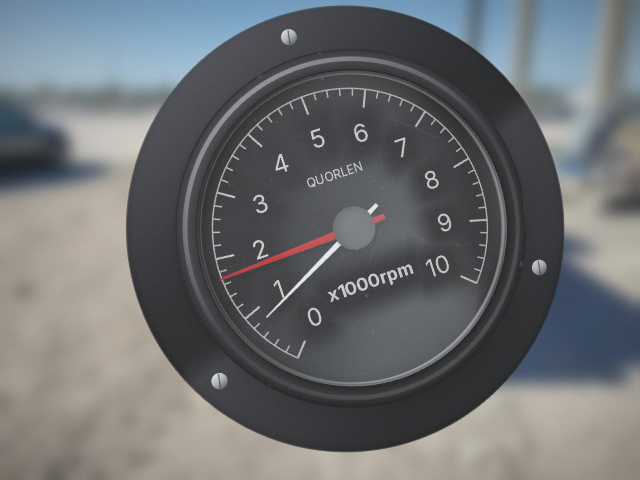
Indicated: **1700** rpm
